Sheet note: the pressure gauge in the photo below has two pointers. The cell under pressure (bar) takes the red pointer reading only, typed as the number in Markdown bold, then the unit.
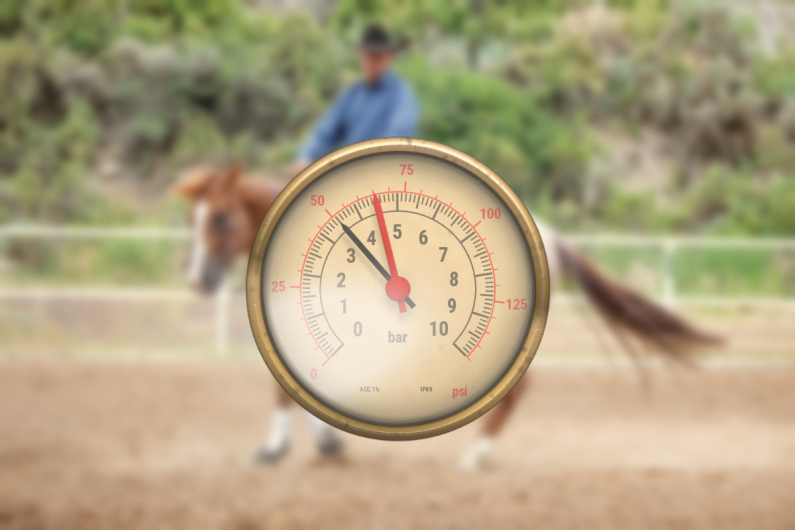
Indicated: **4.5** bar
